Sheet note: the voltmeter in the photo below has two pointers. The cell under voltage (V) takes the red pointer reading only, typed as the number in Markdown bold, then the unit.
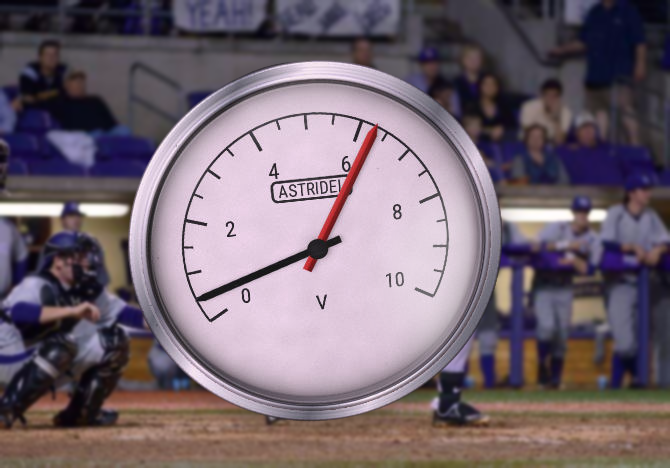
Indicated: **6.25** V
